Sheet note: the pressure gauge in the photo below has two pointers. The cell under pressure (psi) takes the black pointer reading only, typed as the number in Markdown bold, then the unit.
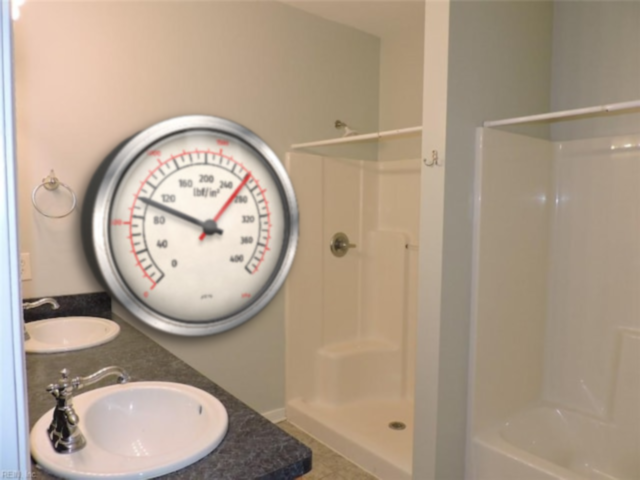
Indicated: **100** psi
